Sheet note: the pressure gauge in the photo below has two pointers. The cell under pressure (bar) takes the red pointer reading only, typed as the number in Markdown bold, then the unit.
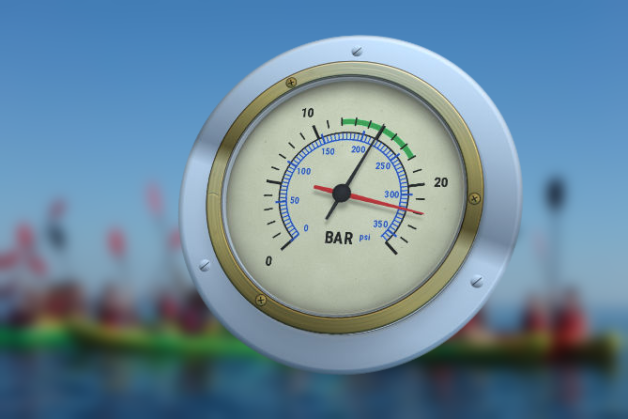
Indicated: **22** bar
